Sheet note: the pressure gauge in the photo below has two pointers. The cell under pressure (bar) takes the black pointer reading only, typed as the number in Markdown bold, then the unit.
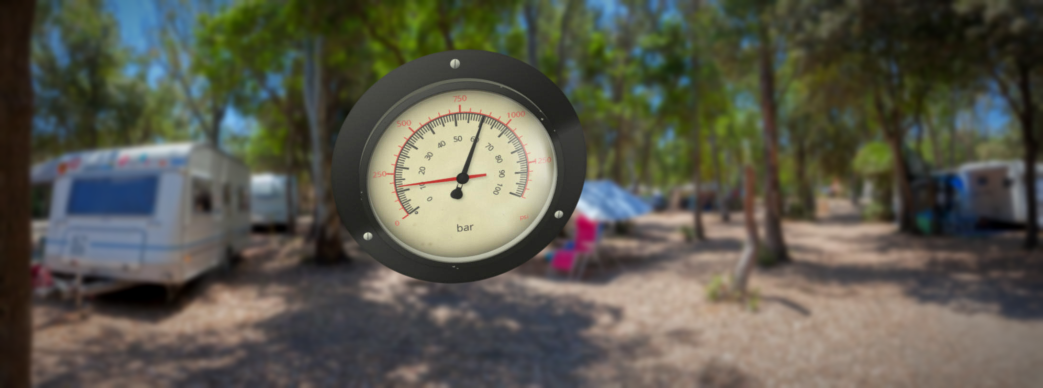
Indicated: **60** bar
